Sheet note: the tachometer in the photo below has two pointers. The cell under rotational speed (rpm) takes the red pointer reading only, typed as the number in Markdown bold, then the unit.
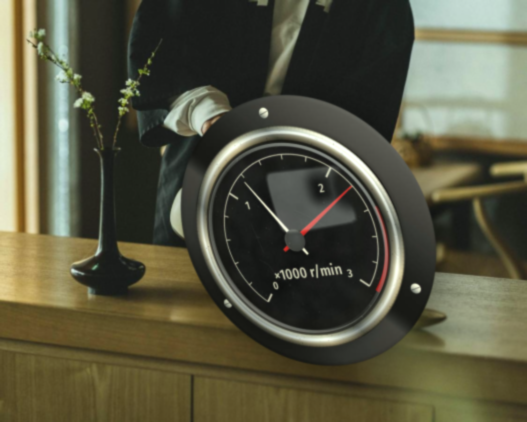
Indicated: **2200** rpm
